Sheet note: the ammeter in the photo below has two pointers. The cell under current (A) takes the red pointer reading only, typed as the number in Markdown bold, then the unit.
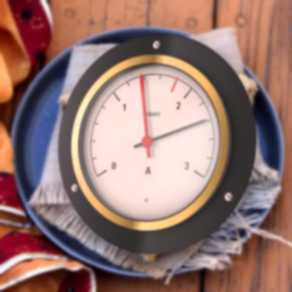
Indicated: **1.4** A
